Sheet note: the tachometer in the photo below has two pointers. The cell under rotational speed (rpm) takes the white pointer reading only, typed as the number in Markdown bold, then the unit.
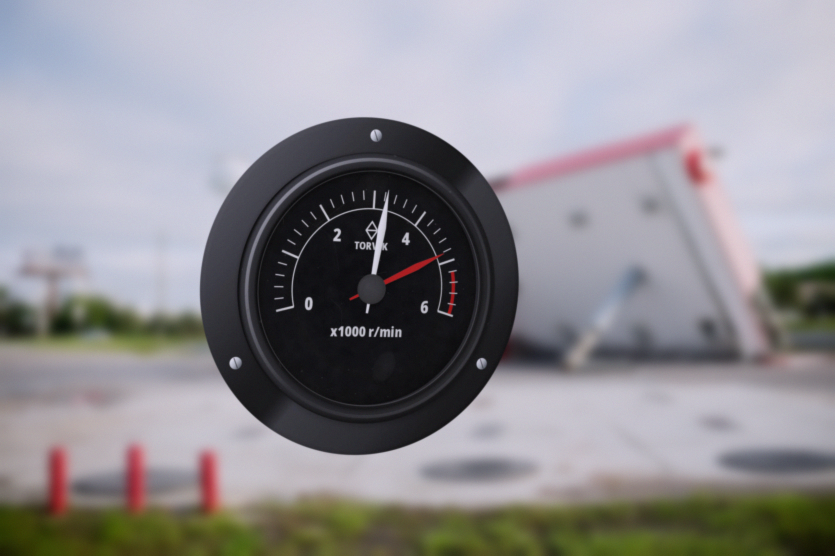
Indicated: **3200** rpm
